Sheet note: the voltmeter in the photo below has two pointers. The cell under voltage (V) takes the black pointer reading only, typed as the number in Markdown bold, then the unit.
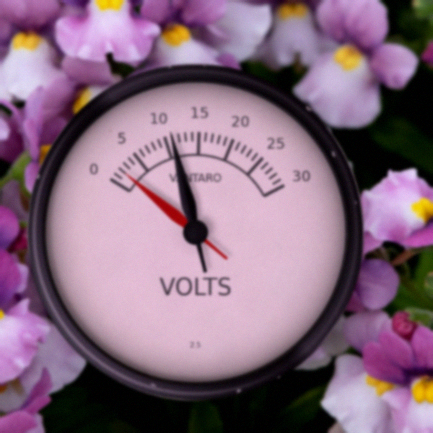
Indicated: **11** V
